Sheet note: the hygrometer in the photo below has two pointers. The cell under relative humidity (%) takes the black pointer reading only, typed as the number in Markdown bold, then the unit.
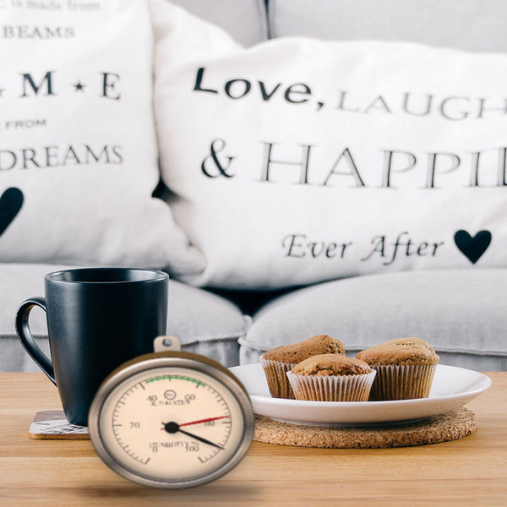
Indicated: **90** %
